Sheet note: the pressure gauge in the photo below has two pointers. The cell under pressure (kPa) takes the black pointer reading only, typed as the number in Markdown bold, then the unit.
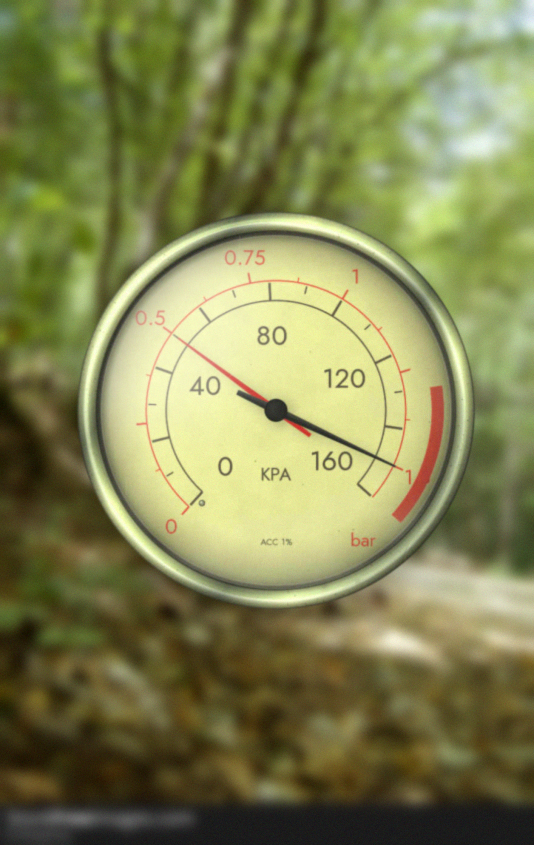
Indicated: **150** kPa
